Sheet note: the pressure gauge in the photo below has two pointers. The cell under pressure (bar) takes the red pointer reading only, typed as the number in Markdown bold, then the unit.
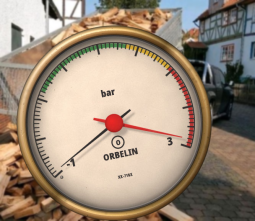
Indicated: **2.9** bar
